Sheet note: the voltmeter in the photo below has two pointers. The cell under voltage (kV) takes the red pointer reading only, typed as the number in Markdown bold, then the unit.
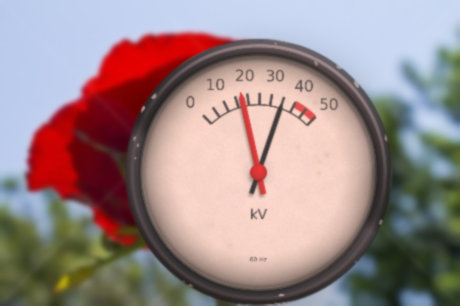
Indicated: **17.5** kV
